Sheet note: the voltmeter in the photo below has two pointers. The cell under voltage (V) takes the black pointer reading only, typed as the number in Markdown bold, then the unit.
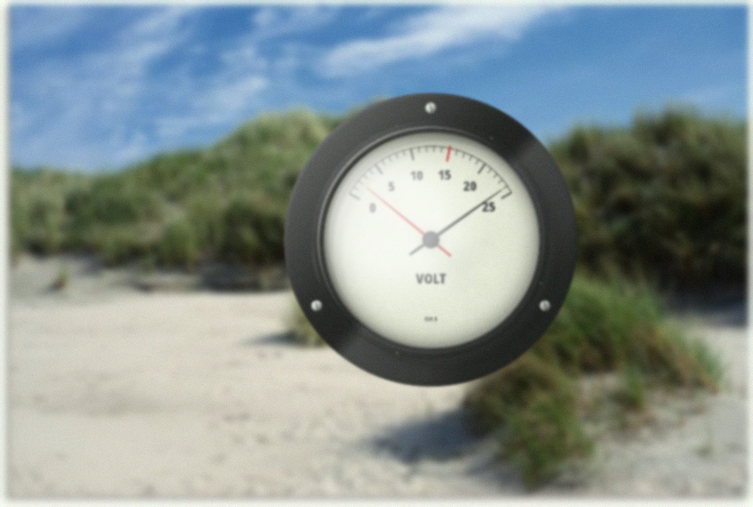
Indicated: **24** V
